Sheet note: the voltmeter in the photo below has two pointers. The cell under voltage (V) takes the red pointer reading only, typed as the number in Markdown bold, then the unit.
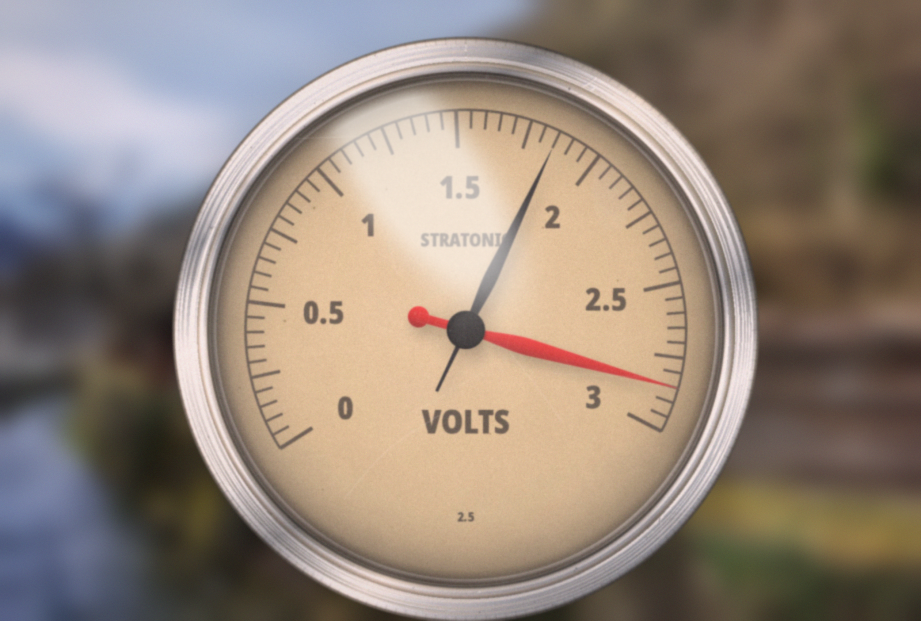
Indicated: **2.85** V
